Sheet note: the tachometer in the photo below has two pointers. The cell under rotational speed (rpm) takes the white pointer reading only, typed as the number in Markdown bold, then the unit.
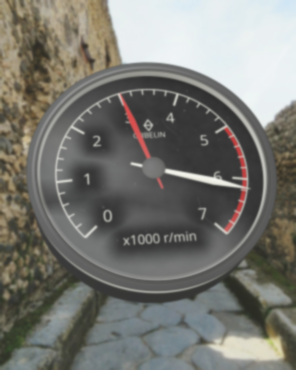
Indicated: **6200** rpm
